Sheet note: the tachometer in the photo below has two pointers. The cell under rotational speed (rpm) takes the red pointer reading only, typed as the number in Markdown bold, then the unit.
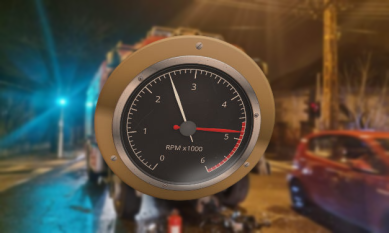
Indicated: **4800** rpm
